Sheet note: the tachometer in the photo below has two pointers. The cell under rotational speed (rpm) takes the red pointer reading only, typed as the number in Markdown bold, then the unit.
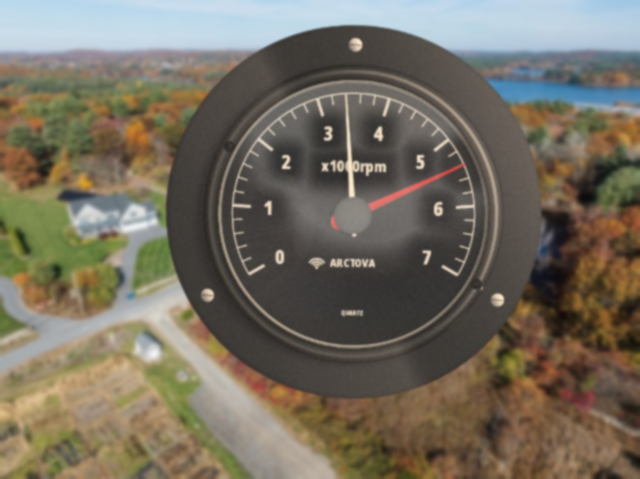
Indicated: **5400** rpm
